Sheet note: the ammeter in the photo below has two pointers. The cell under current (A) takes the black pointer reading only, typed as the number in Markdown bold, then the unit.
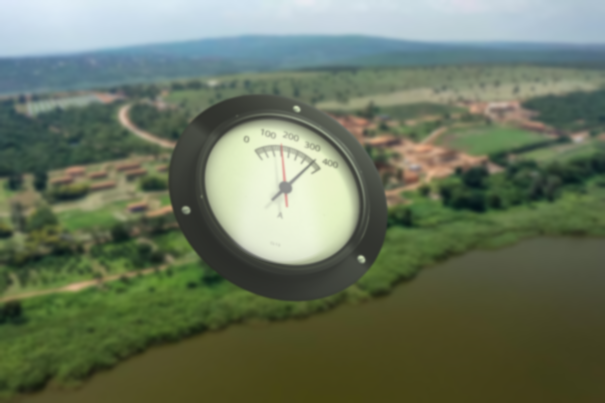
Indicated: **350** A
